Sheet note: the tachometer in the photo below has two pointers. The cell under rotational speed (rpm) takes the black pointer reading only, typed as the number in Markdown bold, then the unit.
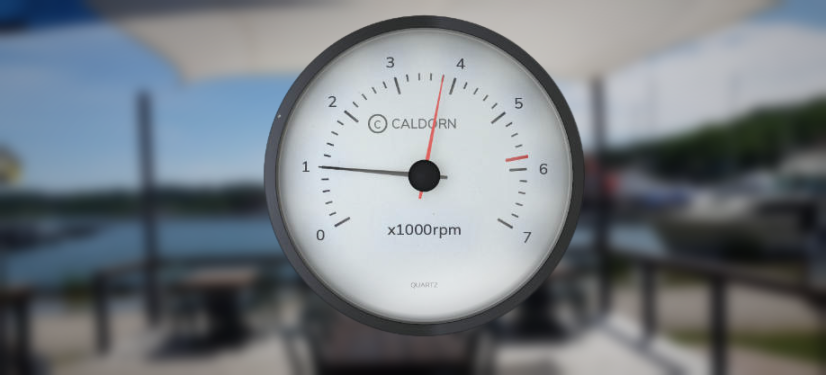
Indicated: **1000** rpm
